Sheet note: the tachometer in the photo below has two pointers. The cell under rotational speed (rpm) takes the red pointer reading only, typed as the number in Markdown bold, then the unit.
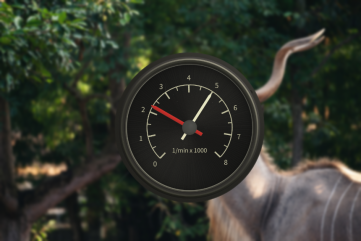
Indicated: **2250** rpm
